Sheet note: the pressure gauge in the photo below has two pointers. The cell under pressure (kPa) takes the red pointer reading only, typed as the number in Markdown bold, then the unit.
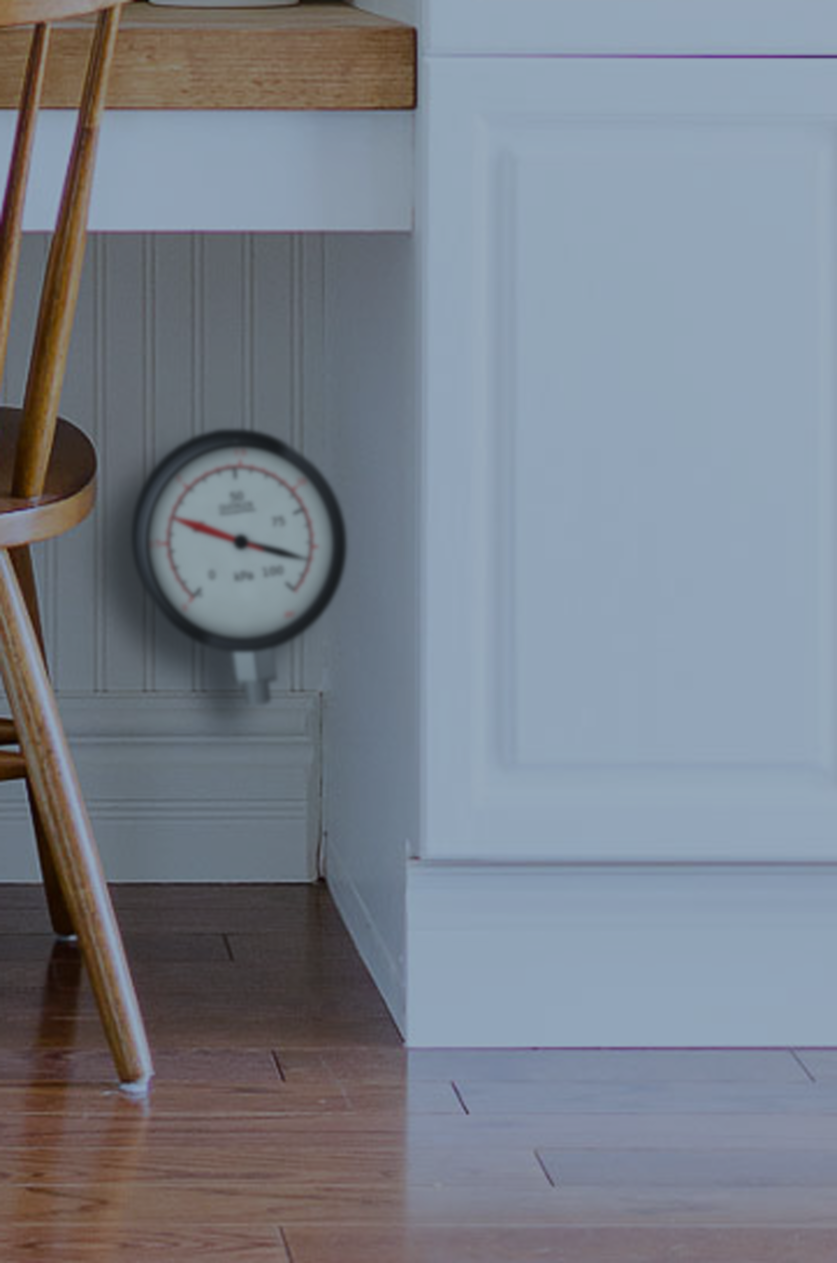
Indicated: **25** kPa
